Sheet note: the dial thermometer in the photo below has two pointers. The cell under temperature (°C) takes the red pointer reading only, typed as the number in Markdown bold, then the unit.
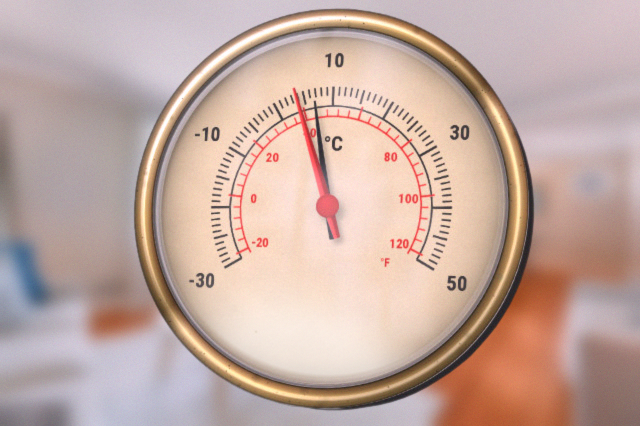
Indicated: **4** °C
